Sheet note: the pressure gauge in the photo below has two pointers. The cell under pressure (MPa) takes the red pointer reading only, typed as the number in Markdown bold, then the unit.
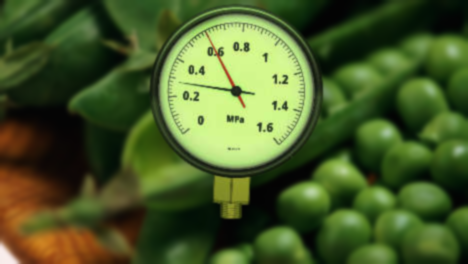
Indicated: **0.6** MPa
